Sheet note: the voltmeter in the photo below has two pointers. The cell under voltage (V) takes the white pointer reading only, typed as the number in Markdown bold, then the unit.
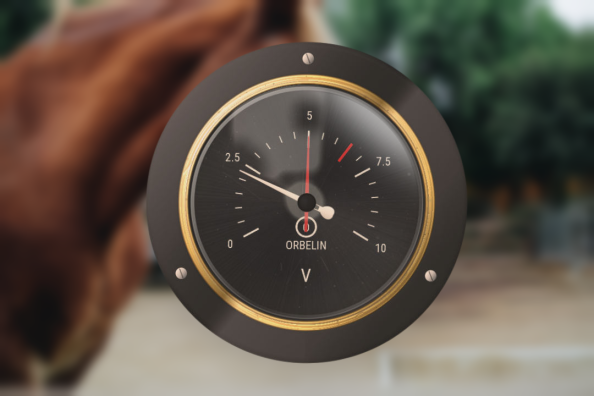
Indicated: **2.25** V
